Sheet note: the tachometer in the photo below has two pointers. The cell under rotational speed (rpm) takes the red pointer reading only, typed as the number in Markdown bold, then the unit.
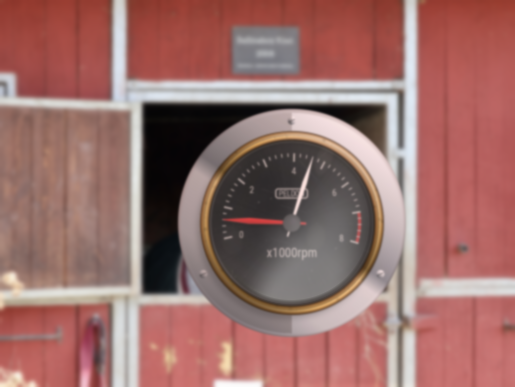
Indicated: **600** rpm
